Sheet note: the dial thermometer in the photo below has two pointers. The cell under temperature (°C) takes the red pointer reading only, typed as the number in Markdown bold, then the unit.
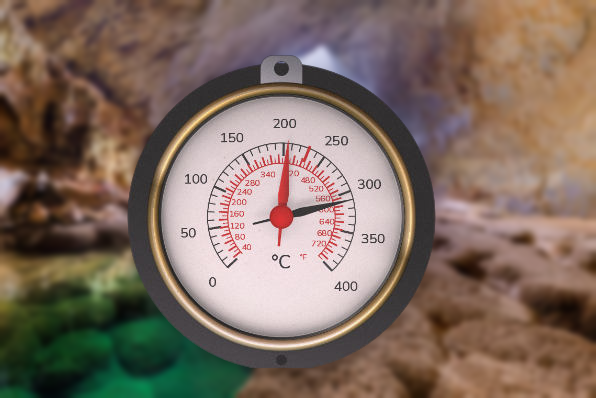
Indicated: **205** °C
